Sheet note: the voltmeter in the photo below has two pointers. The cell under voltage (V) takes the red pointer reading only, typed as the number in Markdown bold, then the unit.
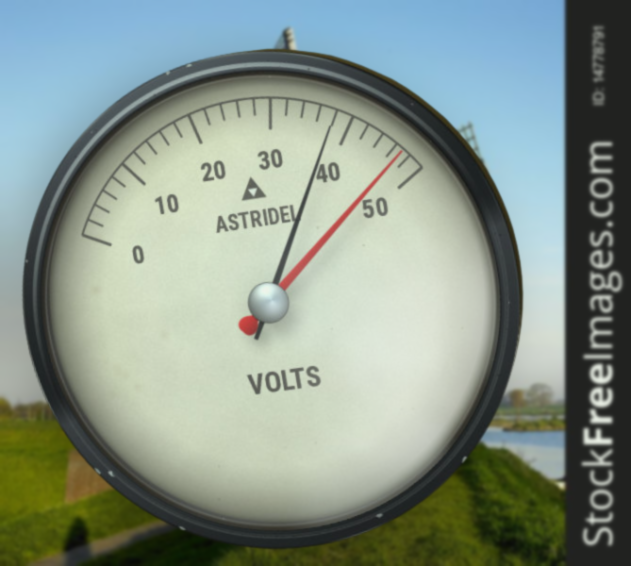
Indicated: **47** V
